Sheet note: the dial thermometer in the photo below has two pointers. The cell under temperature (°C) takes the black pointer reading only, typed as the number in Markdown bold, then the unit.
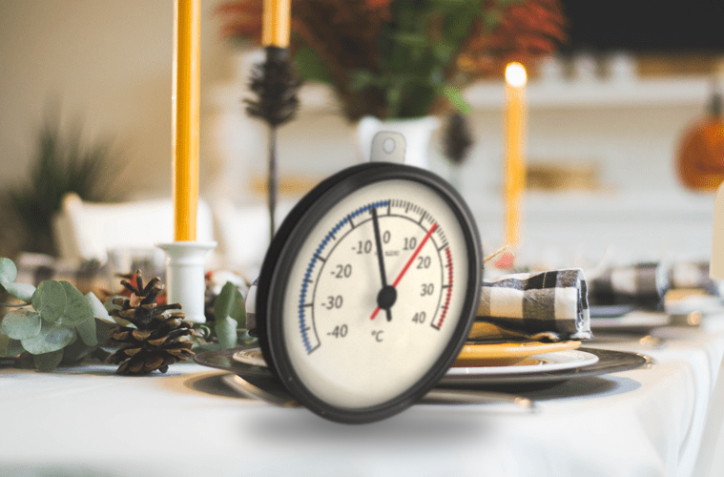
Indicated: **-5** °C
